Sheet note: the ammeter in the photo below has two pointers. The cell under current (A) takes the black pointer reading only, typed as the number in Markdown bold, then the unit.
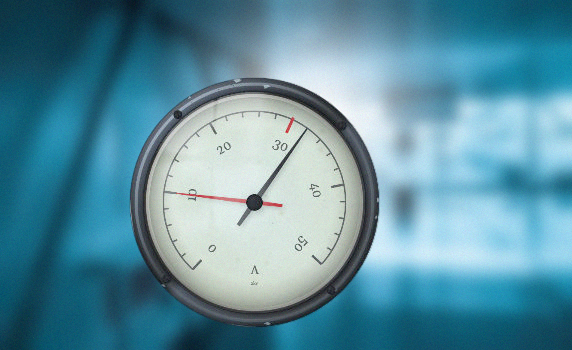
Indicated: **32** A
